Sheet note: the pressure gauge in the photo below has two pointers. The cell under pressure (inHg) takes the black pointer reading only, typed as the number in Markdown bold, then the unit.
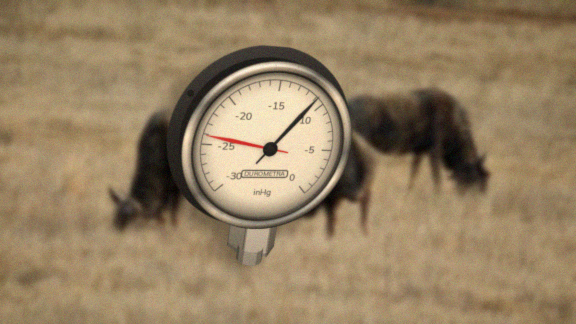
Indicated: **-11** inHg
